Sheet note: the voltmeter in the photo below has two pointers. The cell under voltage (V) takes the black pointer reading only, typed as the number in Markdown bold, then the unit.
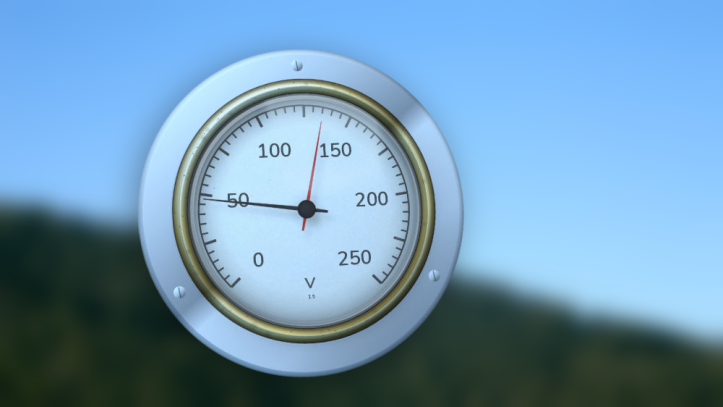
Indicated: **47.5** V
